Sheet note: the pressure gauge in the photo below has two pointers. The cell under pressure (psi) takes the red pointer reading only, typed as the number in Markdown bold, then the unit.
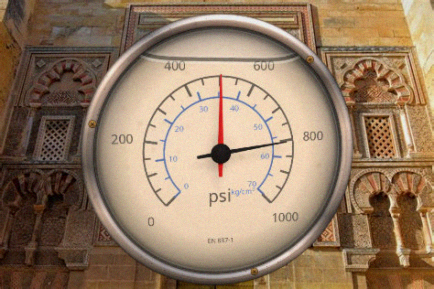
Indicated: **500** psi
